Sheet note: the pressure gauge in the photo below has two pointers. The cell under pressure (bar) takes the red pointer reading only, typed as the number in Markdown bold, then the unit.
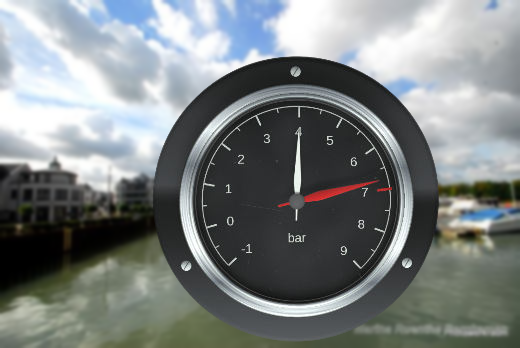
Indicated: **6.75** bar
